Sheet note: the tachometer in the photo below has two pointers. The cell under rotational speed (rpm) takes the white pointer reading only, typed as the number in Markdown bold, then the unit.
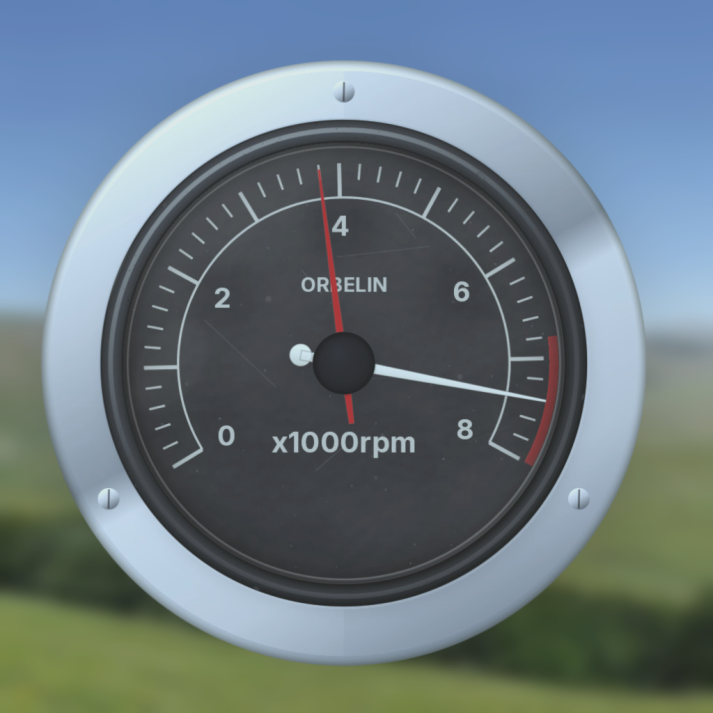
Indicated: **7400** rpm
